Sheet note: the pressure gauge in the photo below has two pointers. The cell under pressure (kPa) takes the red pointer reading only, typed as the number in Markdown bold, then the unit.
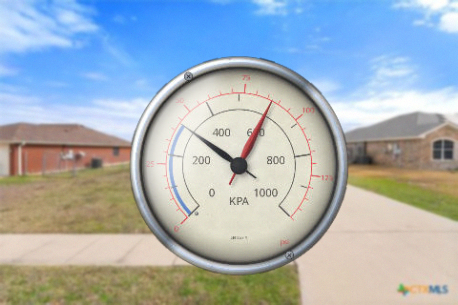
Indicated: **600** kPa
